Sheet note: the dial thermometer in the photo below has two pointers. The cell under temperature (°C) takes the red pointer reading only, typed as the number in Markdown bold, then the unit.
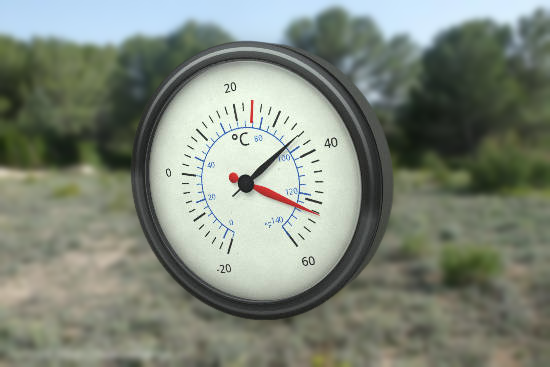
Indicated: **52** °C
